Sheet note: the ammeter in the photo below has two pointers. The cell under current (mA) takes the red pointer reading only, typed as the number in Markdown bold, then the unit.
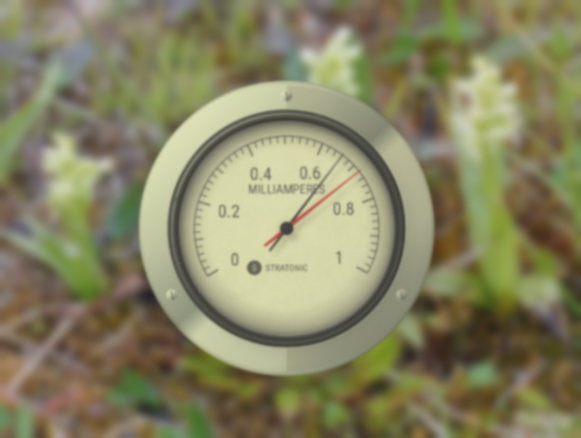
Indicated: **0.72** mA
